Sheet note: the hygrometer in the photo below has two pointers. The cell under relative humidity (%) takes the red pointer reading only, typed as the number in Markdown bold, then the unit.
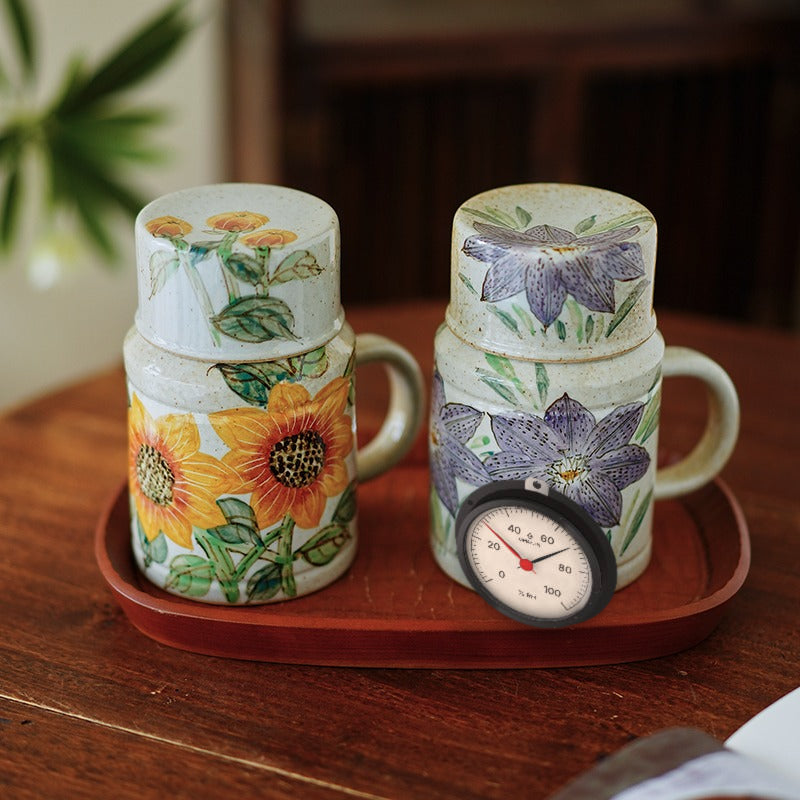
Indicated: **30** %
